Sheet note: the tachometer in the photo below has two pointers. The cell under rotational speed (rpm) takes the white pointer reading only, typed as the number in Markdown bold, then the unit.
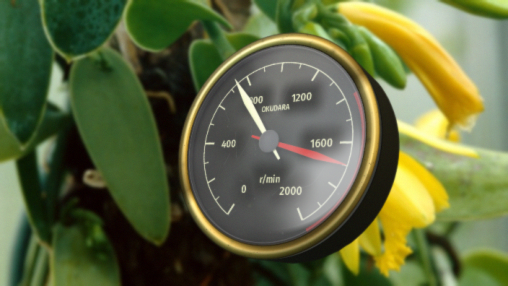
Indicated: **750** rpm
